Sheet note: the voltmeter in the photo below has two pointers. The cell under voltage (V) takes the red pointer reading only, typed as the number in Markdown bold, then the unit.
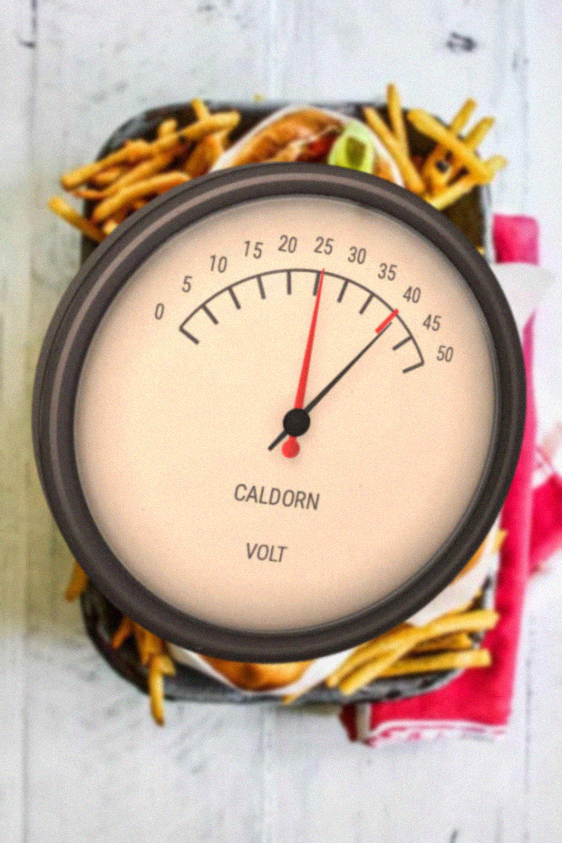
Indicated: **25** V
